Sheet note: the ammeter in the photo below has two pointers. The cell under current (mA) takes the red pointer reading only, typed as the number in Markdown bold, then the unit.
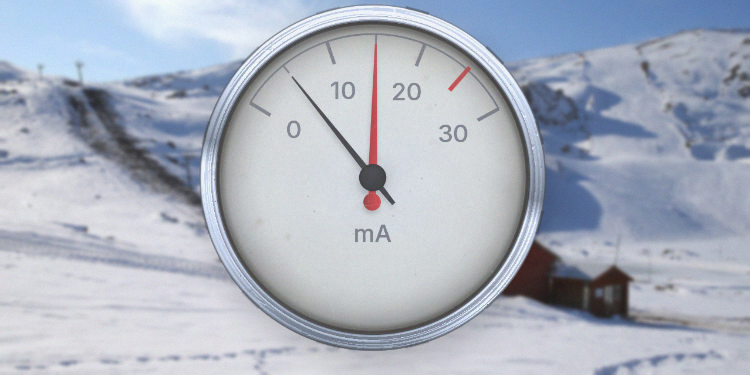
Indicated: **15** mA
